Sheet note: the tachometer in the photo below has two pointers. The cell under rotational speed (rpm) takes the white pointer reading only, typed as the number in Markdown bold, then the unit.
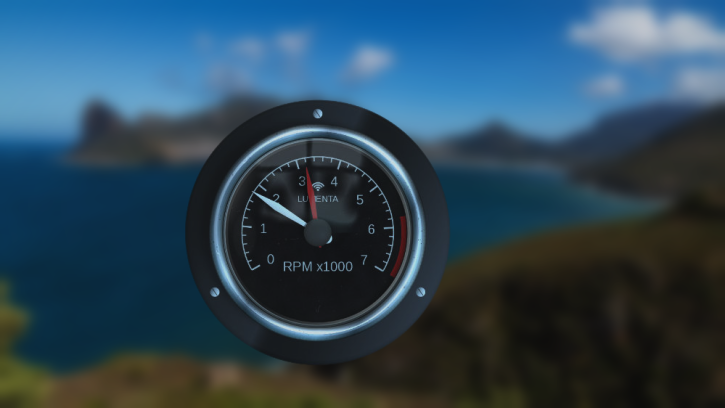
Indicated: **1800** rpm
